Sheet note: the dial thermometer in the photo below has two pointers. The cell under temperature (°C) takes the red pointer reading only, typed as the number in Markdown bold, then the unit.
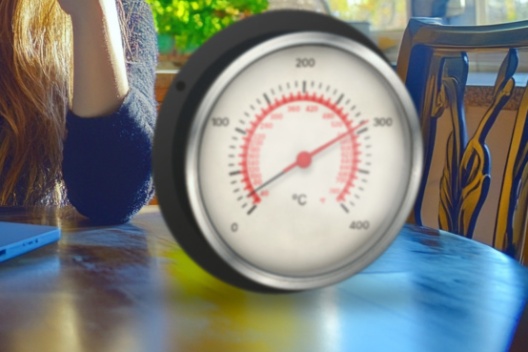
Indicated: **290** °C
